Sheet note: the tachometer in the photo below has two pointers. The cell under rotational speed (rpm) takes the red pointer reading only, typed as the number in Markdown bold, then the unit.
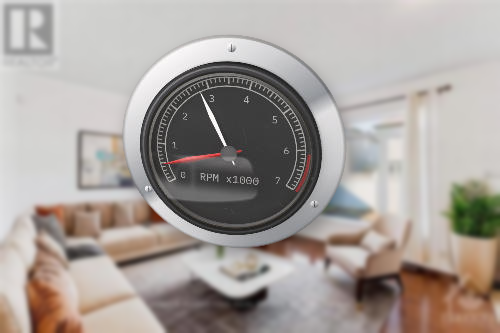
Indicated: **500** rpm
